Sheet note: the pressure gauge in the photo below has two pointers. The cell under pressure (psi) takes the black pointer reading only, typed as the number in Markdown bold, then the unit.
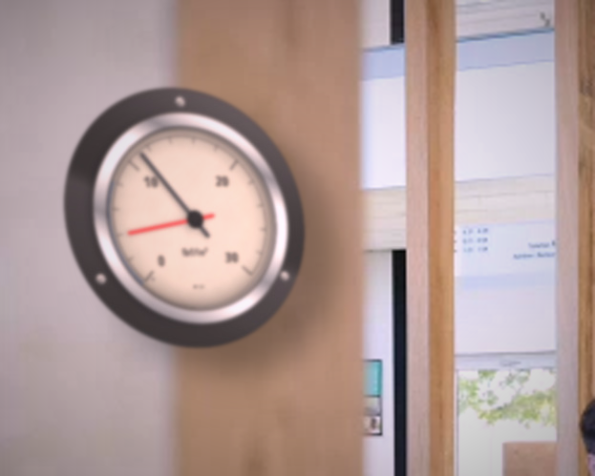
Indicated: **11** psi
